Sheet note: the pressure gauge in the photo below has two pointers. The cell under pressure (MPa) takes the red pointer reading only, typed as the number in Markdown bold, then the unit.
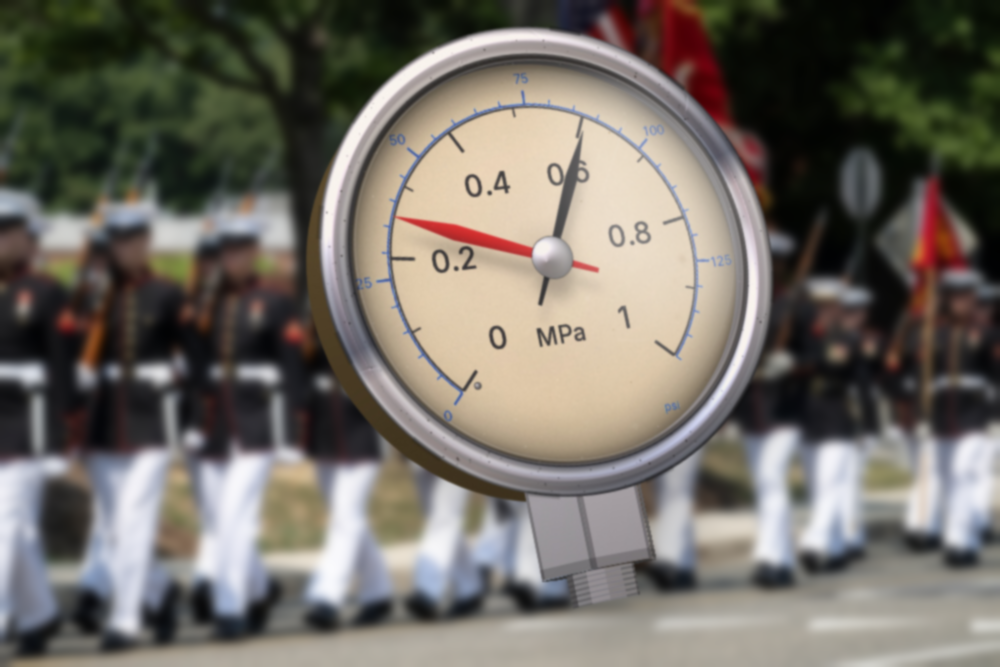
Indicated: **0.25** MPa
